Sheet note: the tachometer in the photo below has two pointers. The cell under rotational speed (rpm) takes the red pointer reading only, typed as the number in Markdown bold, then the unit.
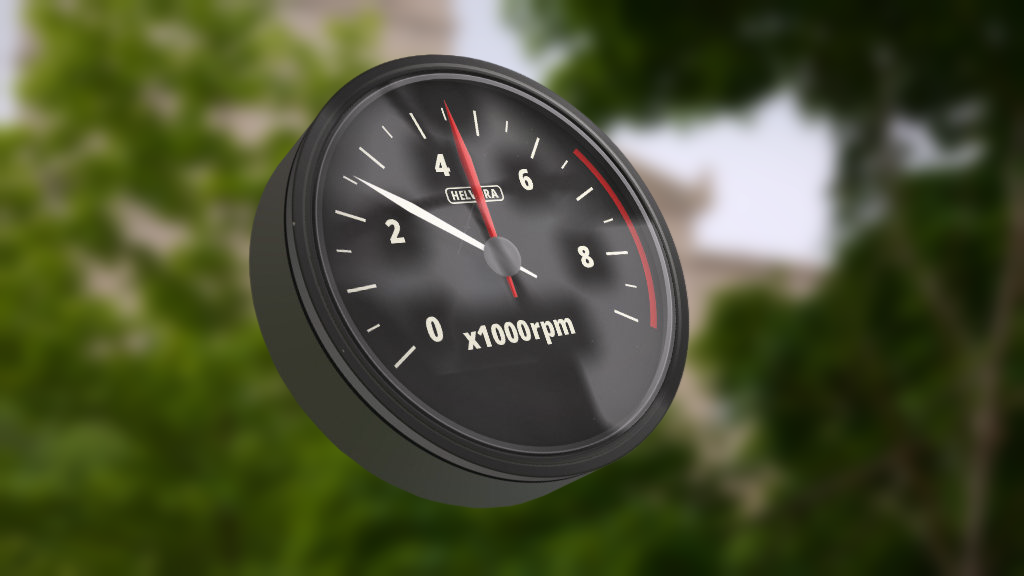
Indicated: **4500** rpm
